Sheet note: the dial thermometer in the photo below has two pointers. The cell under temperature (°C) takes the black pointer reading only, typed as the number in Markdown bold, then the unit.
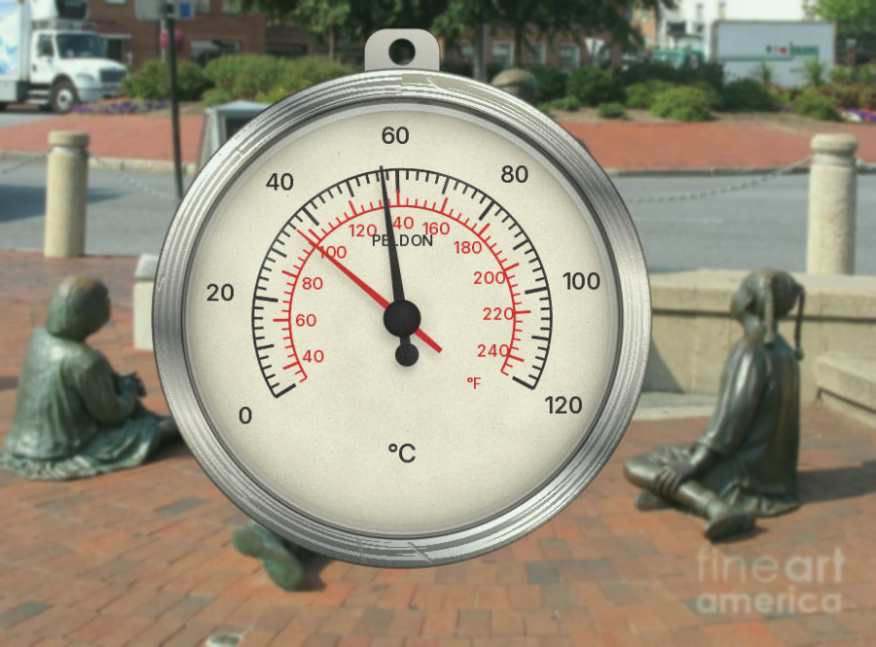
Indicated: **57** °C
